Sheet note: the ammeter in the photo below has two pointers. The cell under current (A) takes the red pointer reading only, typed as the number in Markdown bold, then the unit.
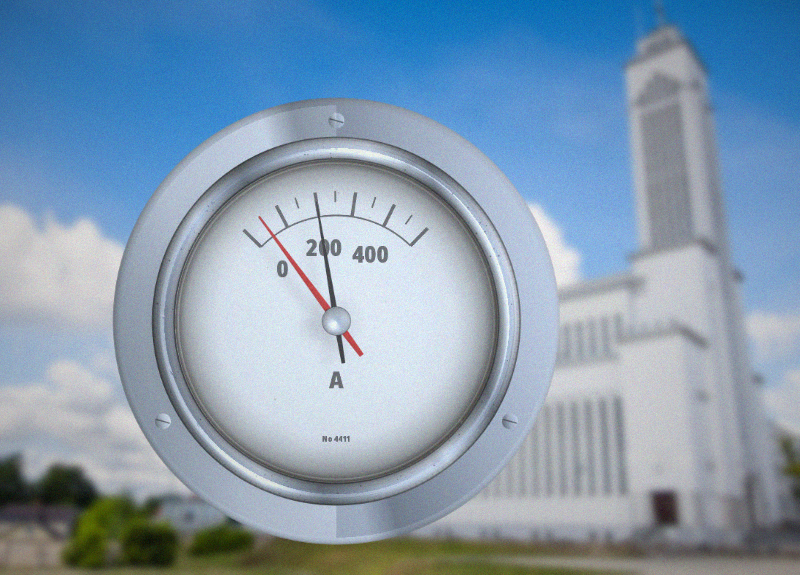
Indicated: **50** A
